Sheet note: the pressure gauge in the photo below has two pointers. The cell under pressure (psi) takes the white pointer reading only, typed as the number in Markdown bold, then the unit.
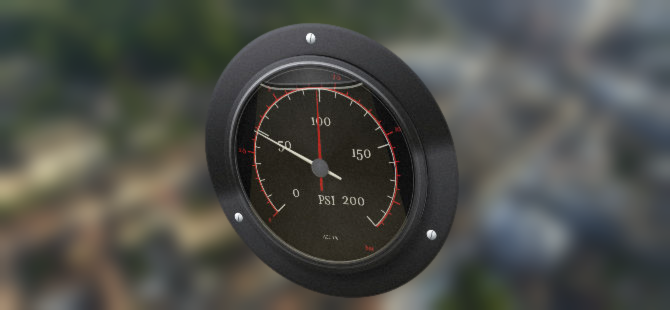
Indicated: **50** psi
